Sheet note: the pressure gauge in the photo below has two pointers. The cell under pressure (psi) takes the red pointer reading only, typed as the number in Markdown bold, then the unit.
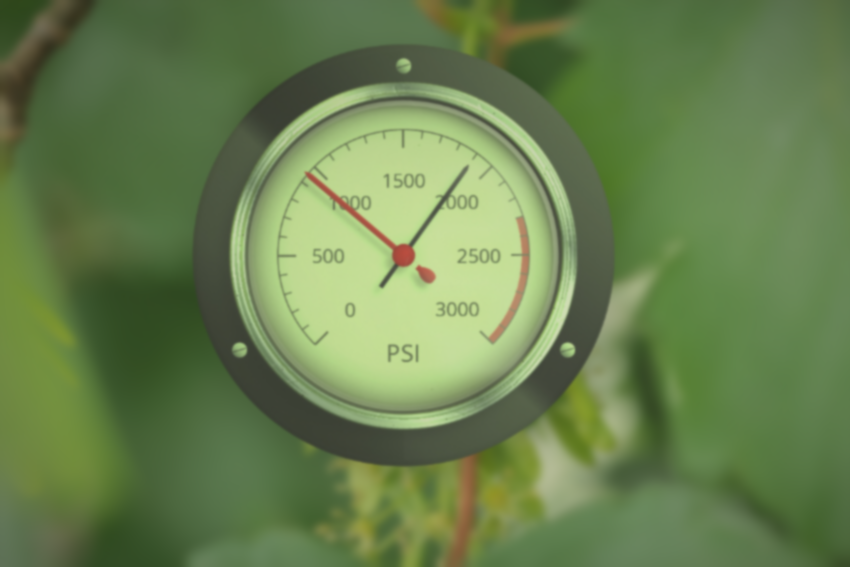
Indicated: **950** psi
